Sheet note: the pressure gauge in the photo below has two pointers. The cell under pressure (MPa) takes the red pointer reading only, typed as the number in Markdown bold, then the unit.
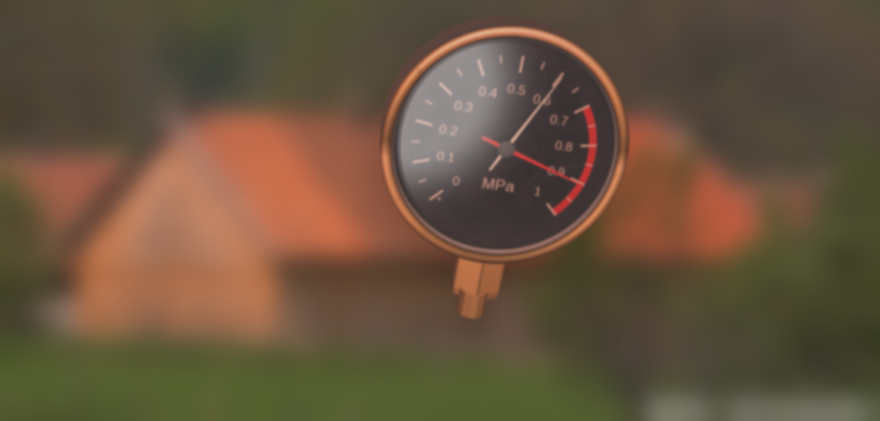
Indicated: **0.9** MPa
